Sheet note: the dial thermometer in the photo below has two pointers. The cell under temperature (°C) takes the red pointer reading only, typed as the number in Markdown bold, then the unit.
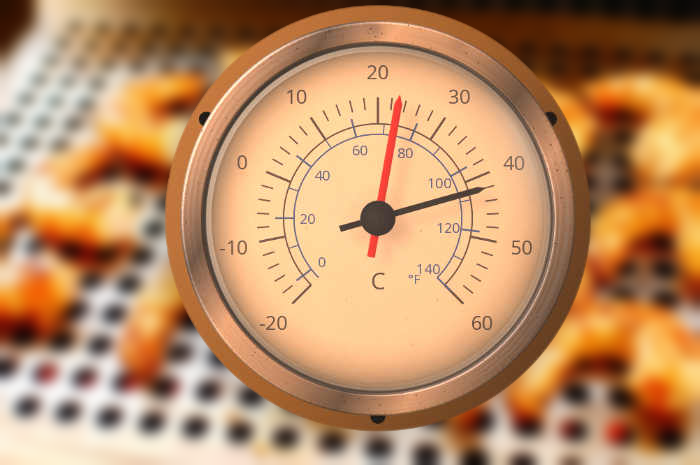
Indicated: **23** °C
